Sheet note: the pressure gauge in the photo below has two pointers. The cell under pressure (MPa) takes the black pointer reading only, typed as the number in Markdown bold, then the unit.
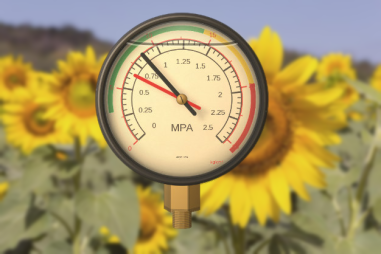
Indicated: **0.85** MPa
